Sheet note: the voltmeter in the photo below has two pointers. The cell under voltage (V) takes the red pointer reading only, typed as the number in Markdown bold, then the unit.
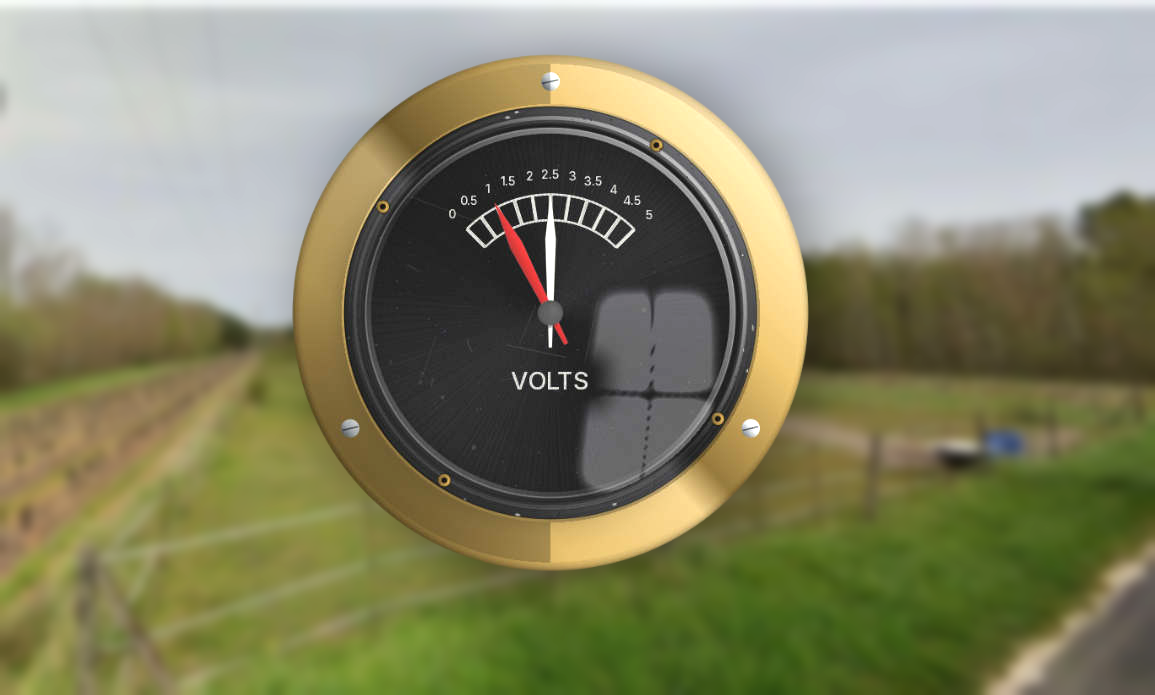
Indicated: **1** V
